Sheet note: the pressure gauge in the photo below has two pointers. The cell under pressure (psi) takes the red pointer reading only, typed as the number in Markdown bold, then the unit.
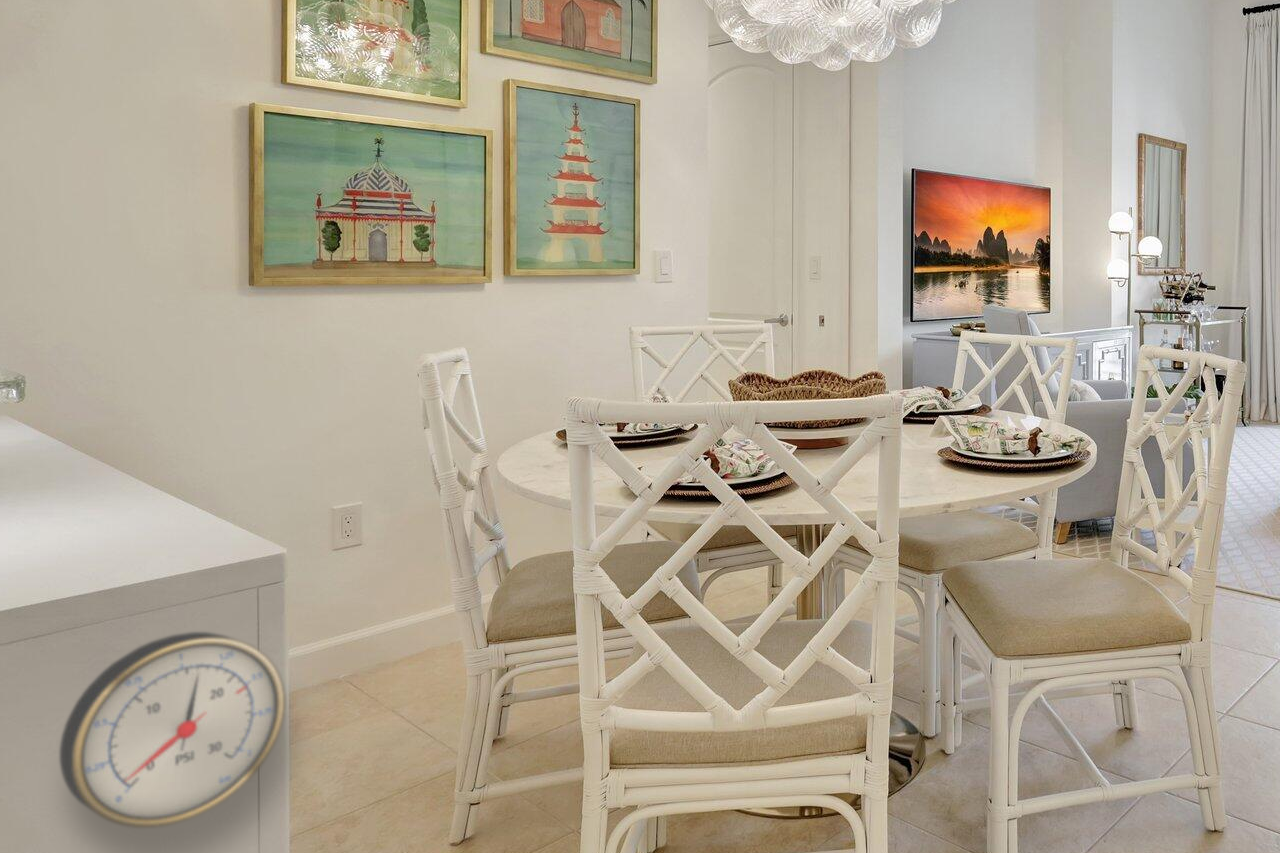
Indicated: **1** psi
